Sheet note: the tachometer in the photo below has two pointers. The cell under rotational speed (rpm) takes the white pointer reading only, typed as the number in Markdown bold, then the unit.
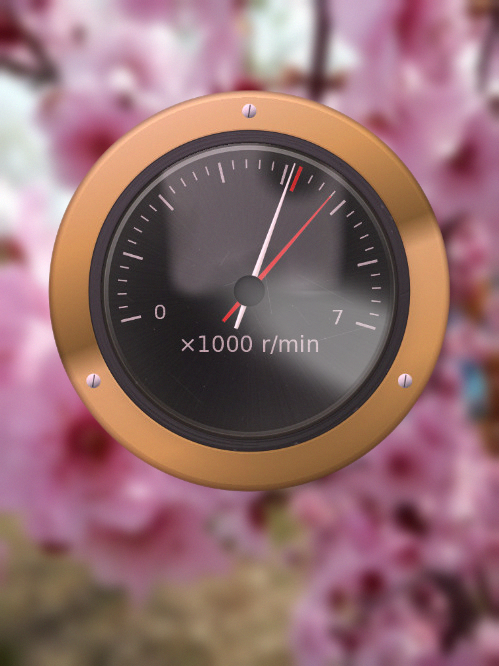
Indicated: **4100** rpm
